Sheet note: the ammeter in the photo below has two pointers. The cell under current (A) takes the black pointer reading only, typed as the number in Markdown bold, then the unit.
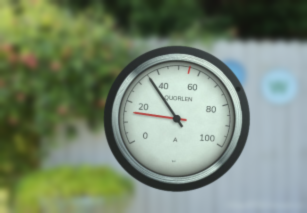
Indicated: **35** A
